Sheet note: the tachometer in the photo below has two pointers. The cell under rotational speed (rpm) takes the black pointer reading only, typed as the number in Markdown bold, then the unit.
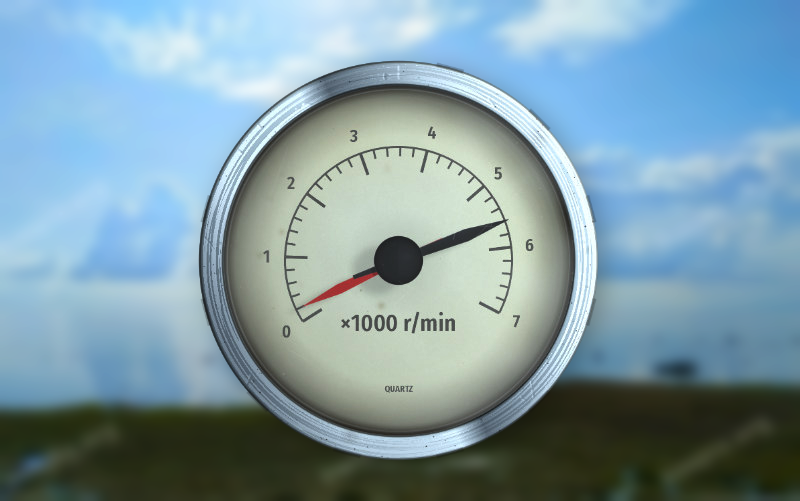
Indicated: **5600** rpm
